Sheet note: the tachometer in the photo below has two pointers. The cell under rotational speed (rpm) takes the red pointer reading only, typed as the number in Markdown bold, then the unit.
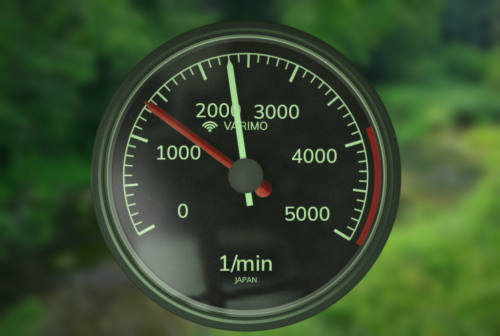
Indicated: **1350** rpm
